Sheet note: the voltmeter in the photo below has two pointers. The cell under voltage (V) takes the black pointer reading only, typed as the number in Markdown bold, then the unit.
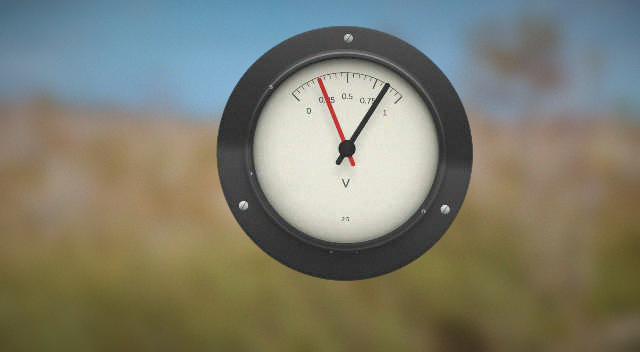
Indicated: **0.85** V
